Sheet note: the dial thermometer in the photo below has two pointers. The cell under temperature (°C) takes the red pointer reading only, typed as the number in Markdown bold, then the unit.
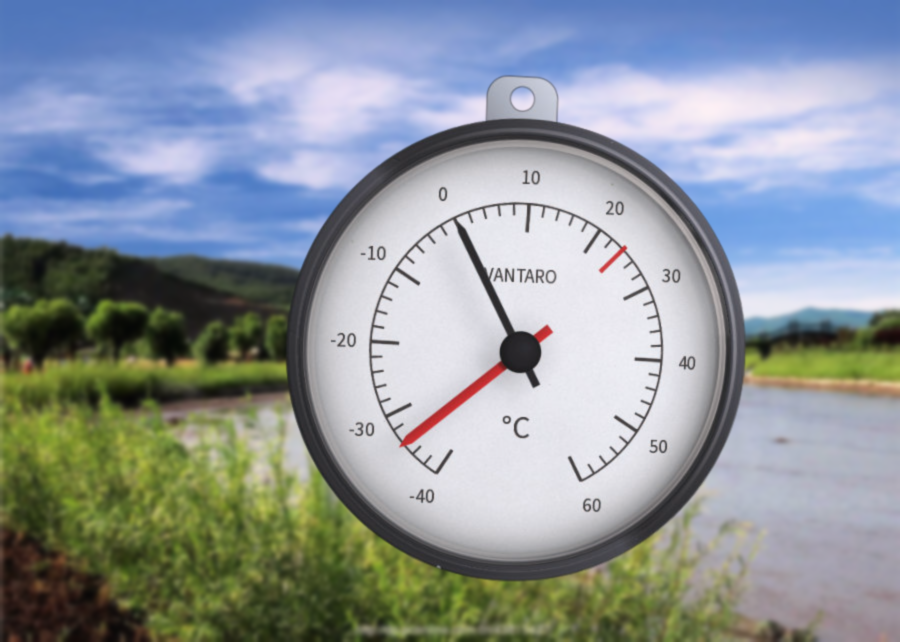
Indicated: **-34** °C
